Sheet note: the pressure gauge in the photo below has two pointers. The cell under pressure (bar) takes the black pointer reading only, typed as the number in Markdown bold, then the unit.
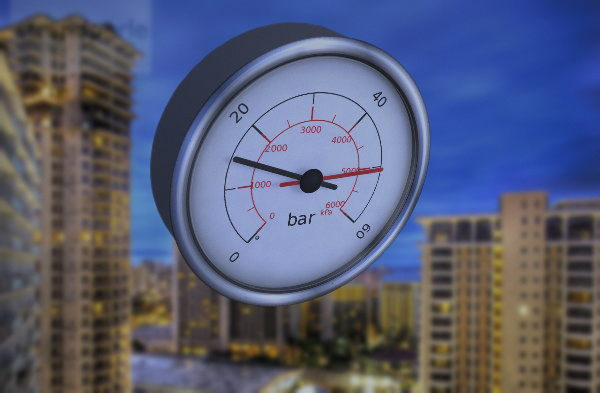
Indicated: **15** bar
